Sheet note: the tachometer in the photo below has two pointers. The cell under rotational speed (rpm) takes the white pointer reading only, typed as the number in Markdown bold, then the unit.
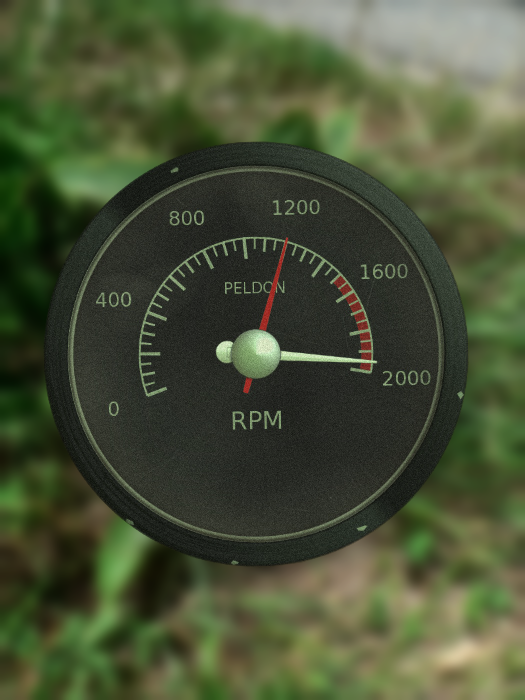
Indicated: **1950** rpm
